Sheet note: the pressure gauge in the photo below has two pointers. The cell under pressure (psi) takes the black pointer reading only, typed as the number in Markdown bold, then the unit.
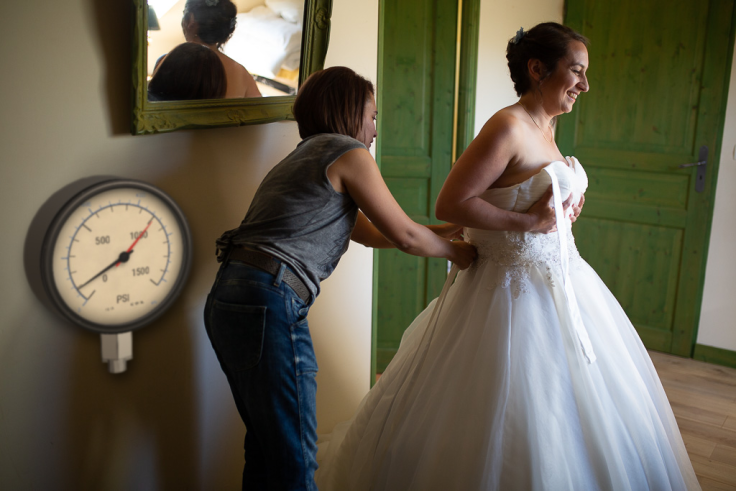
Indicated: **100** psi
